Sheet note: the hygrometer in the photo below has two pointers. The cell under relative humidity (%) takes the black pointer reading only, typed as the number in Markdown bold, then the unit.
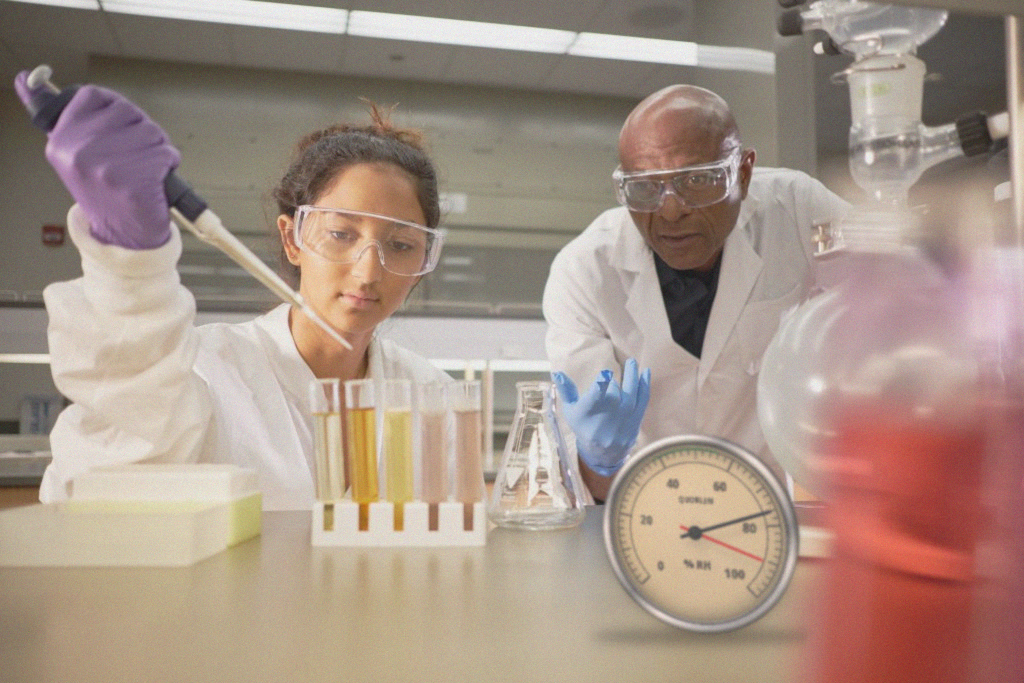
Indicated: **76** %
